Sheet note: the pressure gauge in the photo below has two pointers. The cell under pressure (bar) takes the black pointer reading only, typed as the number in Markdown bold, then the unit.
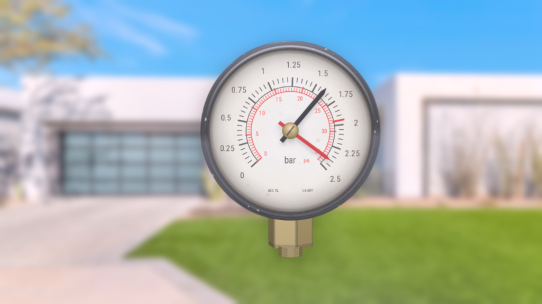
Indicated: **1.6** bar
